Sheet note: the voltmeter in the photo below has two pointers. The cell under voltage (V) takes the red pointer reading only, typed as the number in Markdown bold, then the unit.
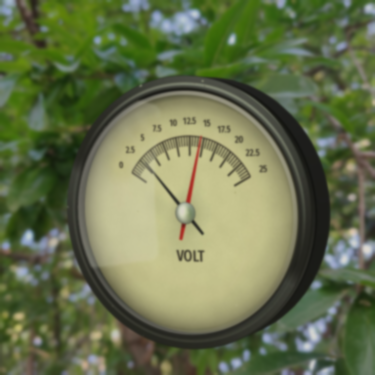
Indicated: **15** V
